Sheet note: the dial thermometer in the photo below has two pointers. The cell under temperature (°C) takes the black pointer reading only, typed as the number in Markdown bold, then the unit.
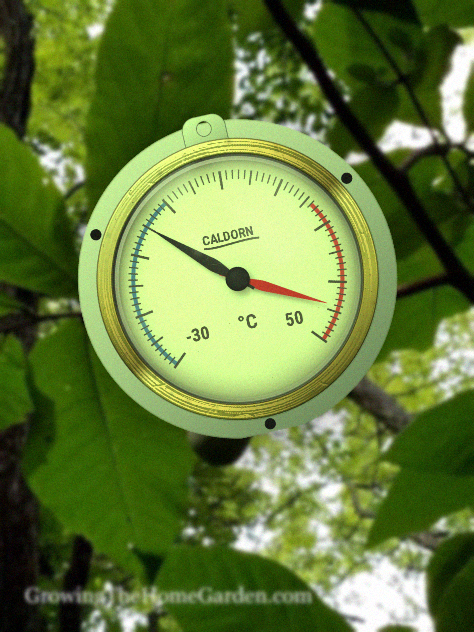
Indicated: **-5** °C
